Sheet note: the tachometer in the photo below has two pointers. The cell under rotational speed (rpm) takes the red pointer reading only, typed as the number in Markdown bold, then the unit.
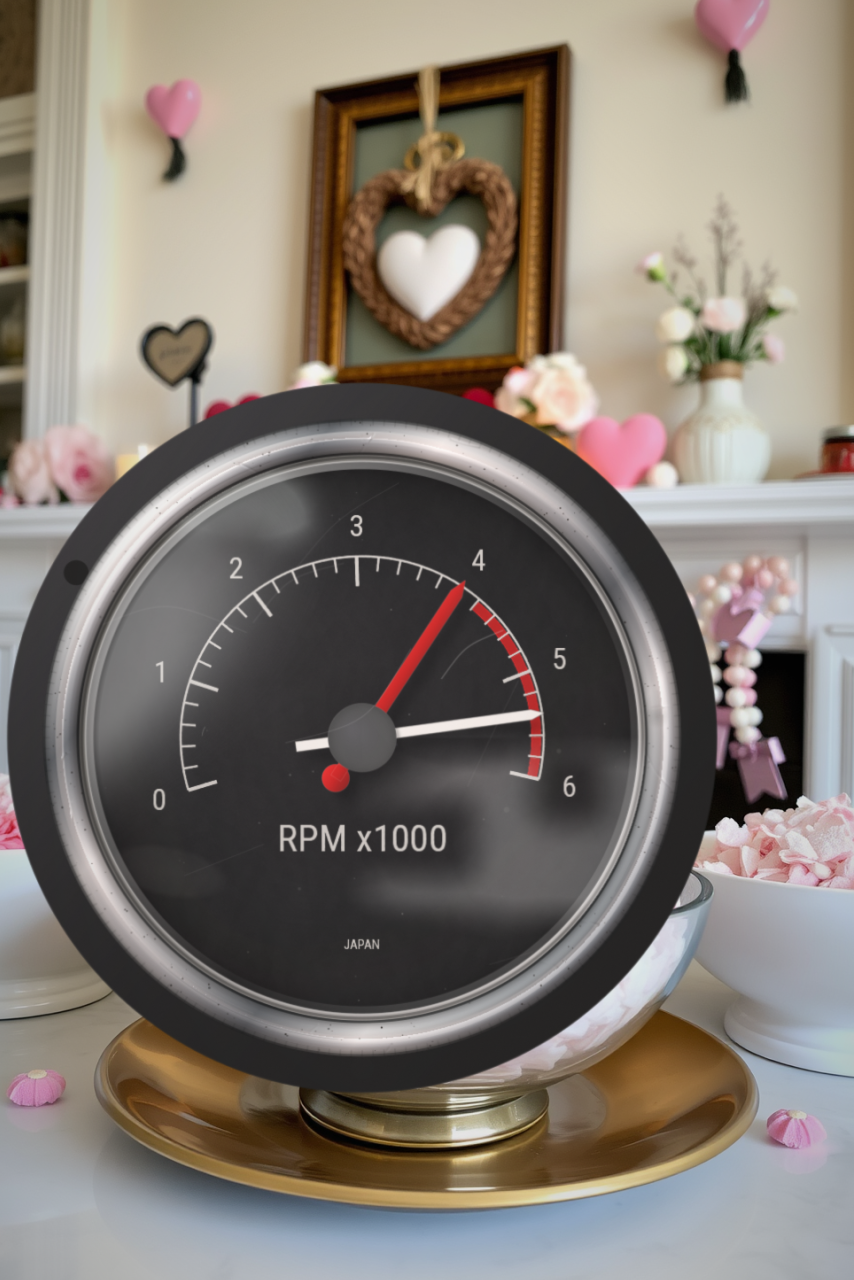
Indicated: **4000** rpm
